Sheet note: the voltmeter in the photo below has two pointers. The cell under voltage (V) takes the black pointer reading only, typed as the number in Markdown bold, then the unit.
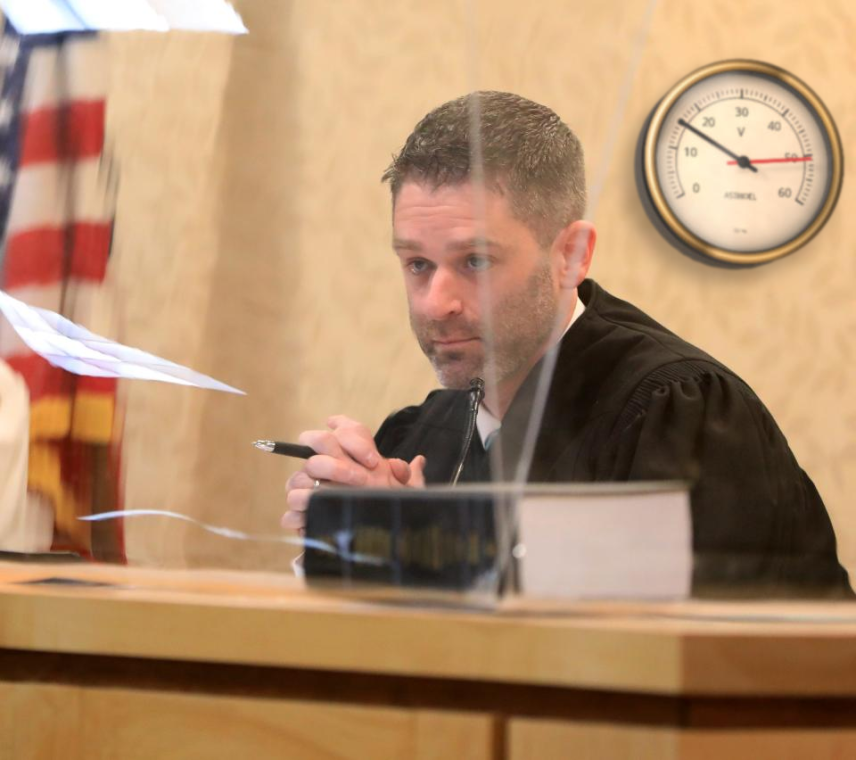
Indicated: **15** V
